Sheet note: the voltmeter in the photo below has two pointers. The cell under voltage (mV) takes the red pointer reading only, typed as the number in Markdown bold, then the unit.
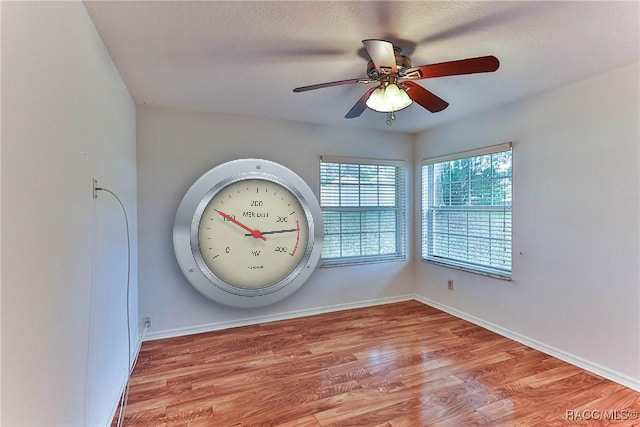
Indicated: **100** mV
